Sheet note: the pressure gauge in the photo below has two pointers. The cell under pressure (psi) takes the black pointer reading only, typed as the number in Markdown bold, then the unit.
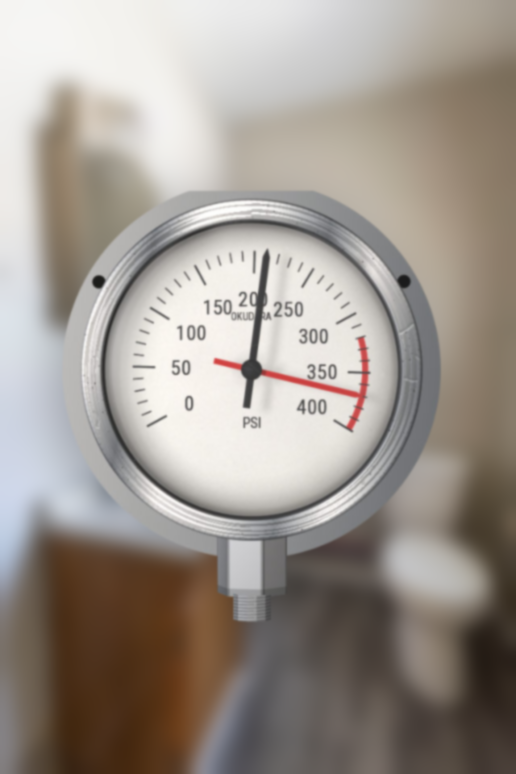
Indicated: **210** psi
